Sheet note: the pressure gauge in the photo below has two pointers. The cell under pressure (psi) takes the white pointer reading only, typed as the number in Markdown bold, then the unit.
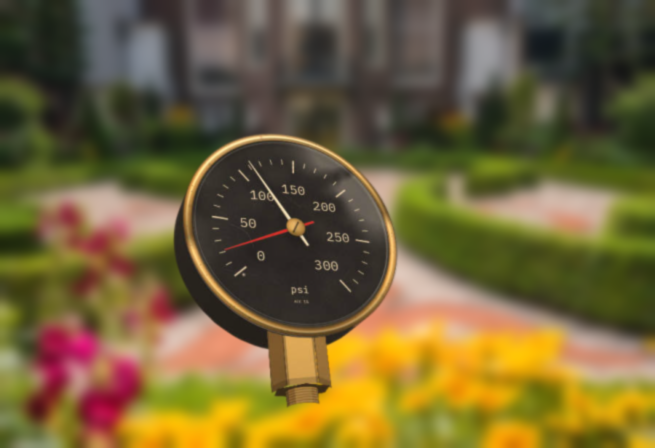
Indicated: **110** psi
